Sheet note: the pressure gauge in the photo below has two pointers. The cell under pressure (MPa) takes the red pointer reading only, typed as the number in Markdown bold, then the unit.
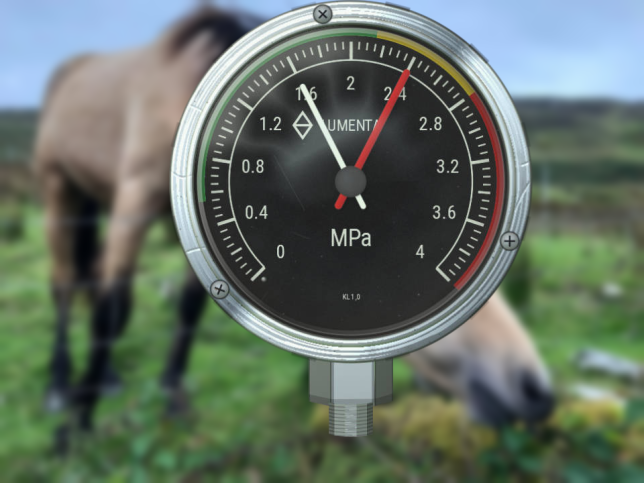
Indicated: **2.4** MPa
